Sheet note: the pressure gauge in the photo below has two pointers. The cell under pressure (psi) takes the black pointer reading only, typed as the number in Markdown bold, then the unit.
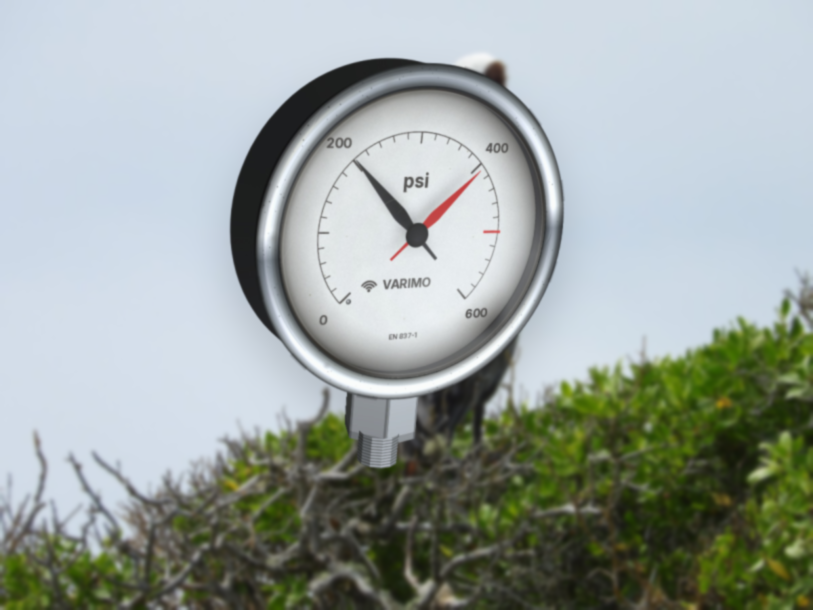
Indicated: **200** psi
